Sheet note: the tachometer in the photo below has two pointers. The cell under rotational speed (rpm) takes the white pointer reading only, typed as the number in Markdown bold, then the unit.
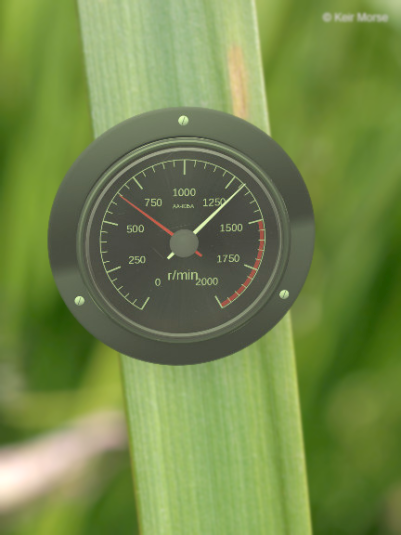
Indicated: **1300** rpm
